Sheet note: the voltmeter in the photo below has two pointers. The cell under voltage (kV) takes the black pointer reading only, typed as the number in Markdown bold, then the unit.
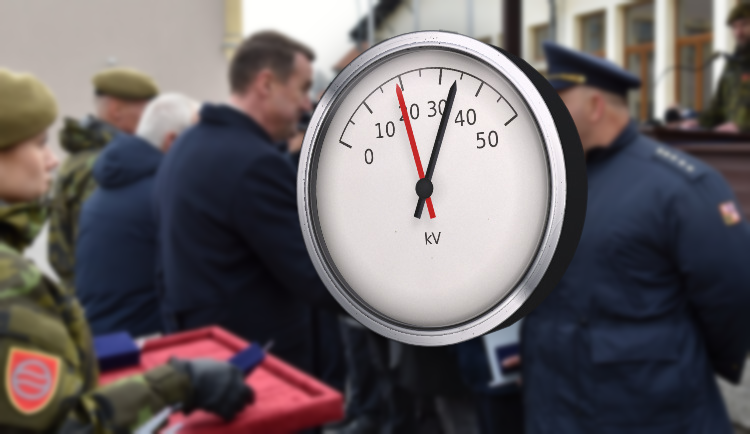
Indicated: **35** kV
